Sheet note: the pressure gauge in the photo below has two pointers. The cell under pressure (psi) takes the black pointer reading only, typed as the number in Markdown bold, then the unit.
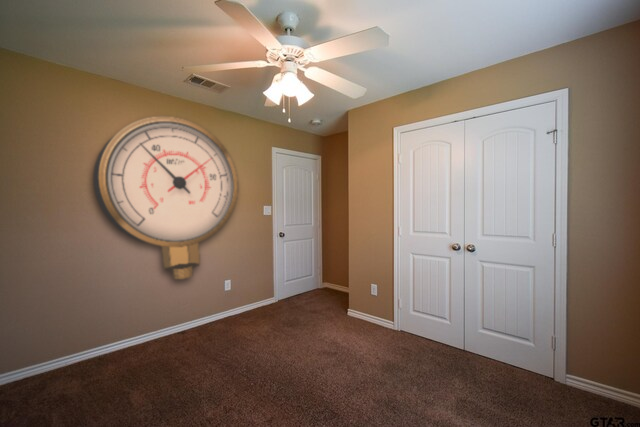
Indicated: **35** psi
